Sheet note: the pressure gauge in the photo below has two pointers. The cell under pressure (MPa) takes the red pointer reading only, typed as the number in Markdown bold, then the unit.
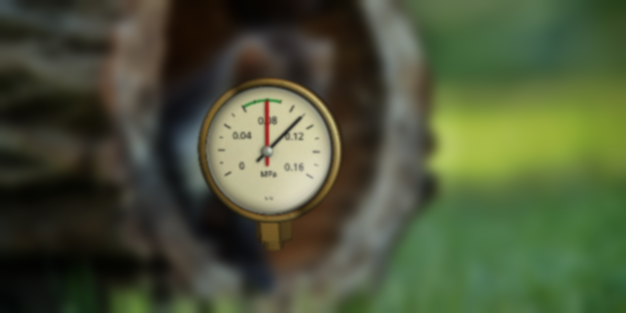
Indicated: **0.08** MPa
